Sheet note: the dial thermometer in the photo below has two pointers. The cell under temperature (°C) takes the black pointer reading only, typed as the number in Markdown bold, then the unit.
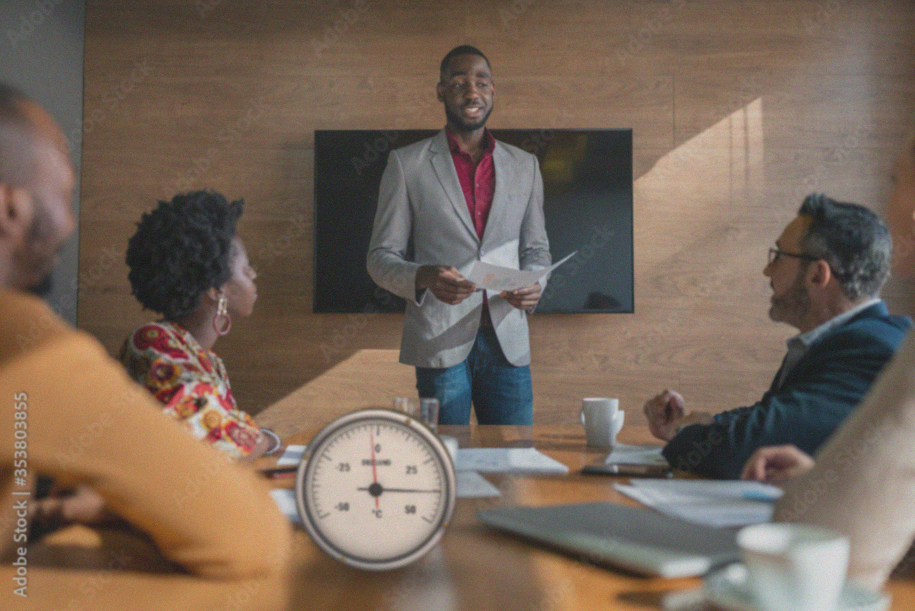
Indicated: **37.5** °C
